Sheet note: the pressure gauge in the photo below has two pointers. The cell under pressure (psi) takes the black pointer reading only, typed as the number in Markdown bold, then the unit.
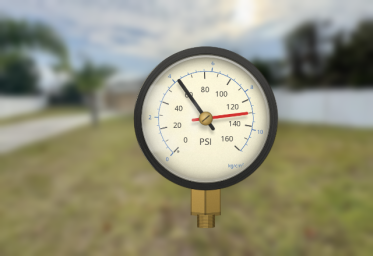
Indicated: **60** psi
